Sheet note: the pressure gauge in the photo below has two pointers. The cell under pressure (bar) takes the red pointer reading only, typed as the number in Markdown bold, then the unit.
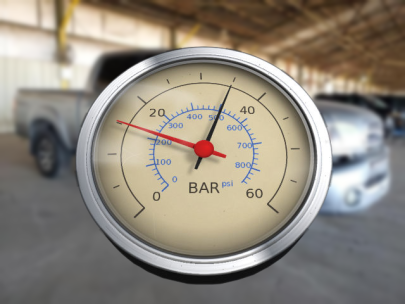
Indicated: **15** bar
